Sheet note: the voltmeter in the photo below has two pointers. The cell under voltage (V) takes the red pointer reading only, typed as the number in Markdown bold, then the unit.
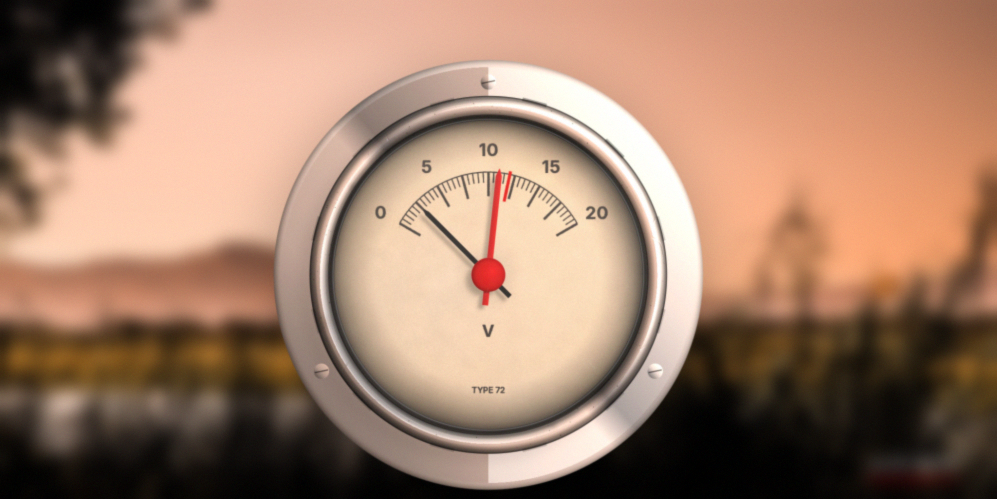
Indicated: **11** V
